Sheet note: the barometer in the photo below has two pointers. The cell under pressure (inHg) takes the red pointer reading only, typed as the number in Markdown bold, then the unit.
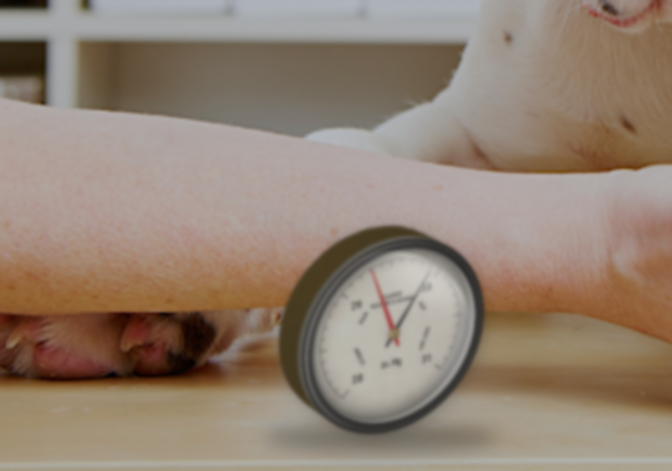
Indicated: **29.3** inHg
